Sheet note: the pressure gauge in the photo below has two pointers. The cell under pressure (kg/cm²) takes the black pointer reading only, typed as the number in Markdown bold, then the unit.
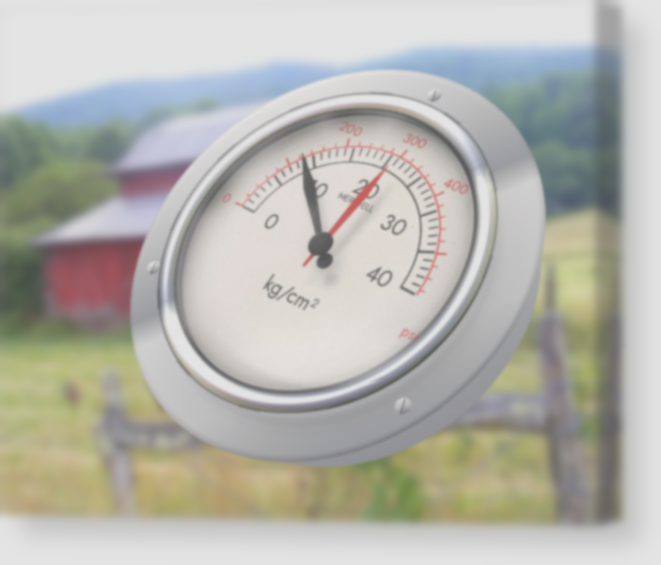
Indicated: **9** kg/cm²
